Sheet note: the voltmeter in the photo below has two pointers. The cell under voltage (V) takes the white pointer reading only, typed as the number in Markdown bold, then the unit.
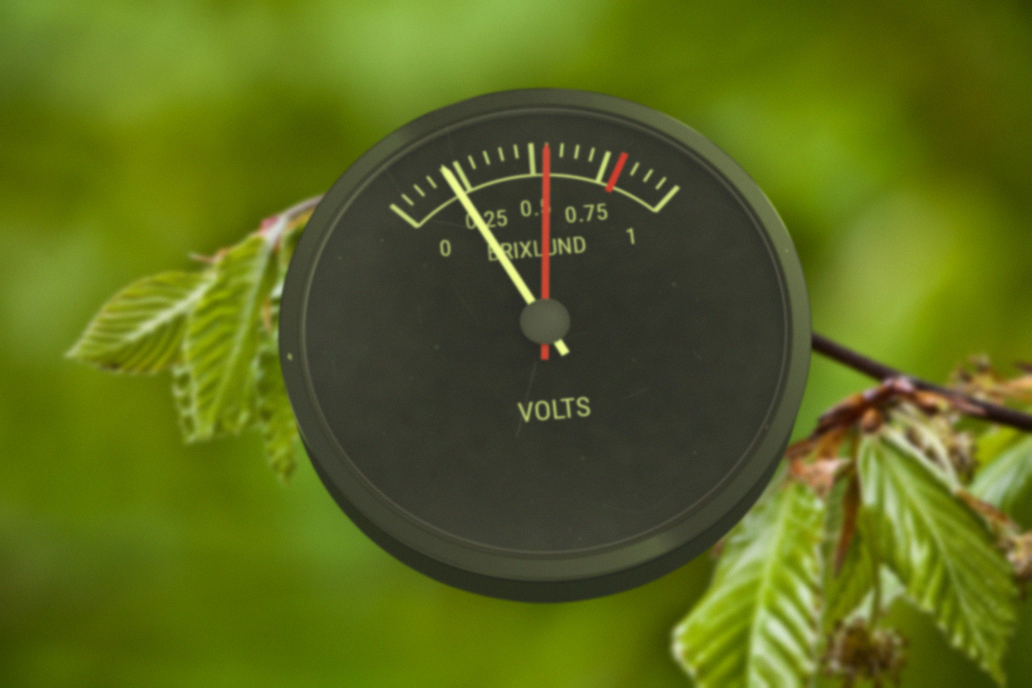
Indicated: **0.2** V
